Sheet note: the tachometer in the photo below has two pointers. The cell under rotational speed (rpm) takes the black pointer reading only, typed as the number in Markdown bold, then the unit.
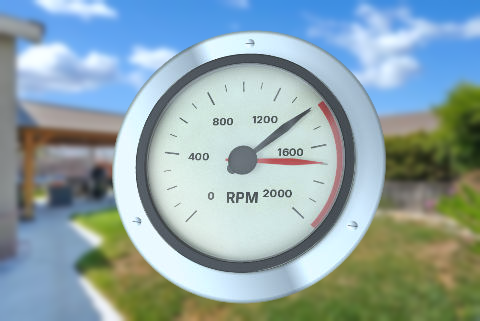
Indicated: **1400** rpm
